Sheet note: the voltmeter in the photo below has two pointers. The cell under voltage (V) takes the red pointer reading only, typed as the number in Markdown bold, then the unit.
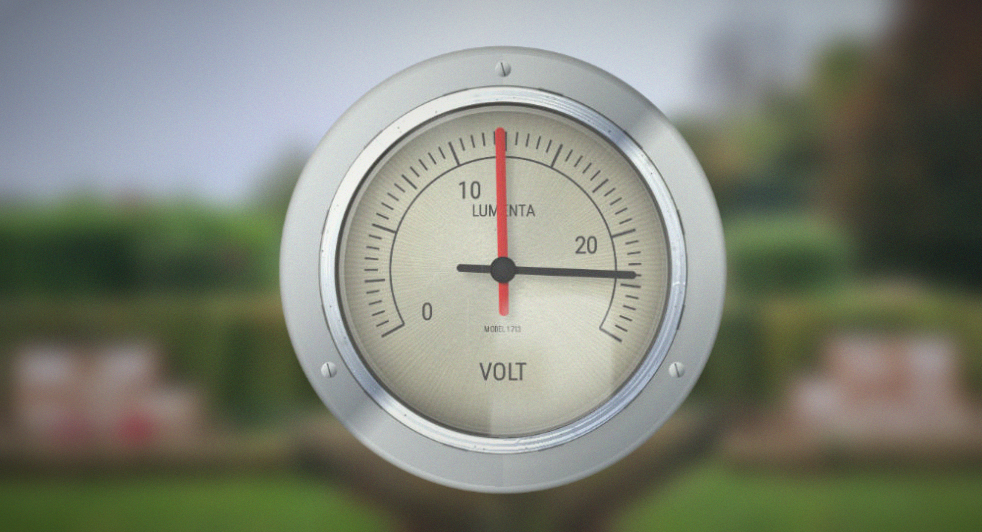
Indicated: **12.25** V
